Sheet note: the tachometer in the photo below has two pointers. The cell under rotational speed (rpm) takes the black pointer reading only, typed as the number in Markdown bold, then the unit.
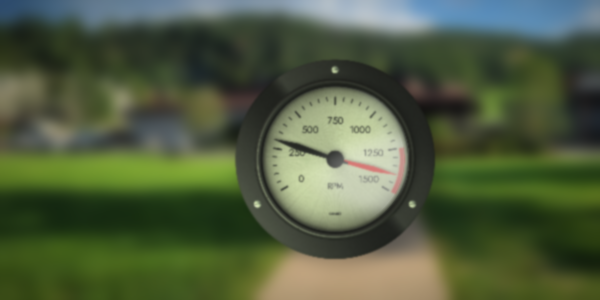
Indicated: **300** rpm
